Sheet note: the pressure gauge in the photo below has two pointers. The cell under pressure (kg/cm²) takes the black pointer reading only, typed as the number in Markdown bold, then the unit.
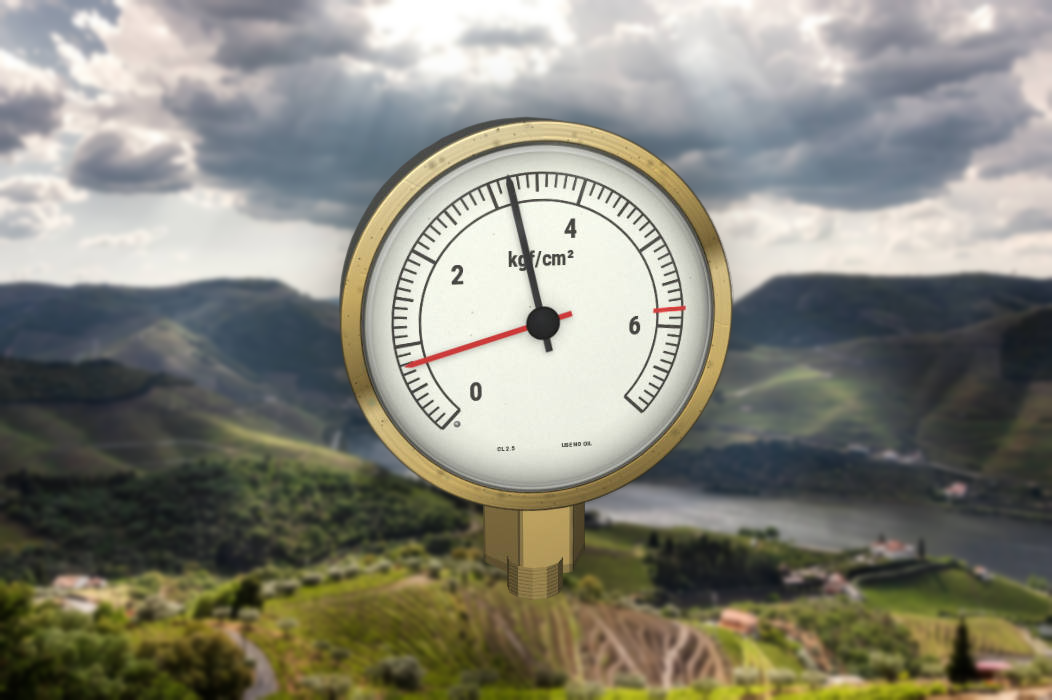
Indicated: **3.2** kg/cm²
